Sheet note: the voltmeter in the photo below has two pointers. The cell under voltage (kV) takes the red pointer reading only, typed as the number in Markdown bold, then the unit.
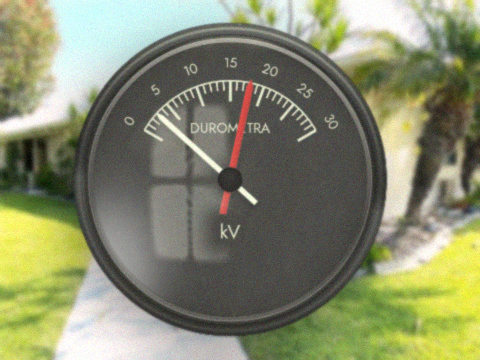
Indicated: **18** kV
